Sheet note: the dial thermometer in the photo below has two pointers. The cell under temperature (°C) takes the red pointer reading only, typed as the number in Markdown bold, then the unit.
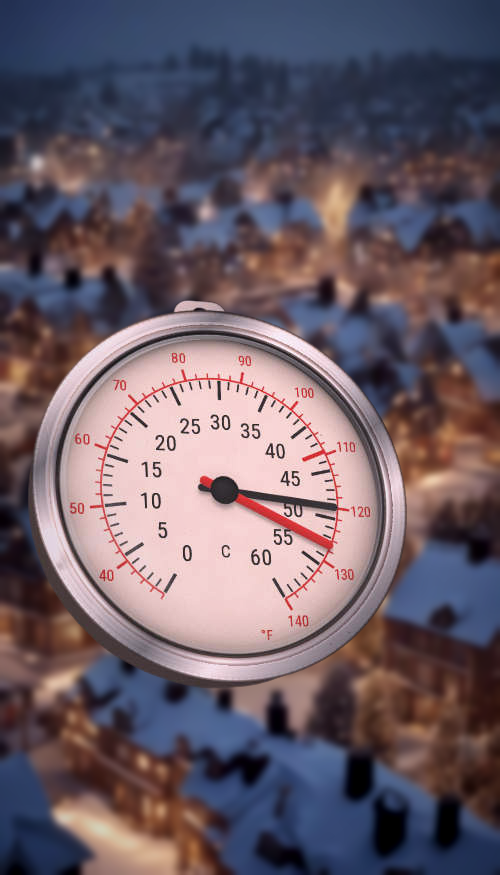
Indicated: **53** °C
